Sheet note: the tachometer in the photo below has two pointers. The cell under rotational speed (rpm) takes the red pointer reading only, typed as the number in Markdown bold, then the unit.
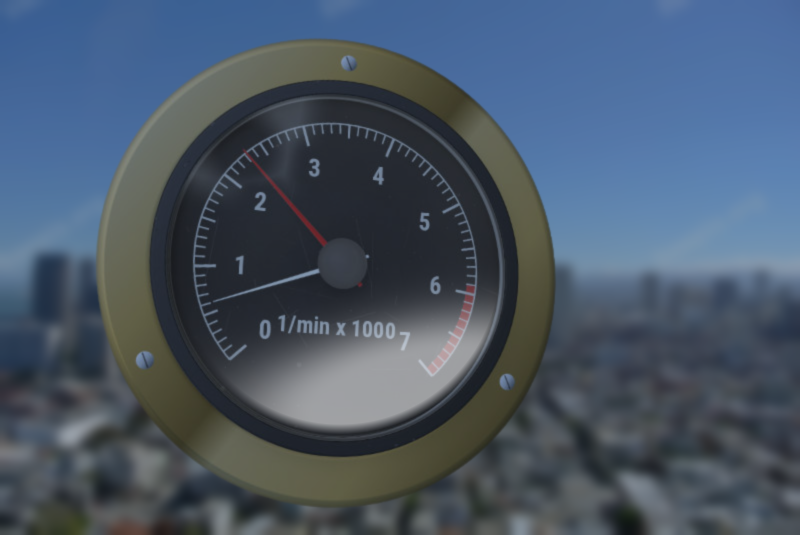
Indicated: **2300** rpm
